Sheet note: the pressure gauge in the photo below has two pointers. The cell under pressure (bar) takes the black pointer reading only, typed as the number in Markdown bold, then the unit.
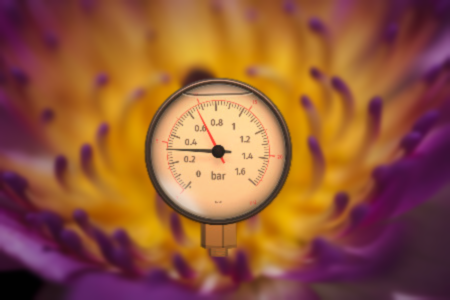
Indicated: **0.3** bar
